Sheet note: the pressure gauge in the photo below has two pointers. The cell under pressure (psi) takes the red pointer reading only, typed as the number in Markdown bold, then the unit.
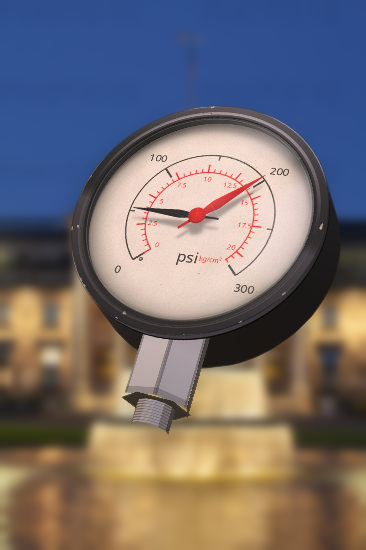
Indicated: **200** psi
